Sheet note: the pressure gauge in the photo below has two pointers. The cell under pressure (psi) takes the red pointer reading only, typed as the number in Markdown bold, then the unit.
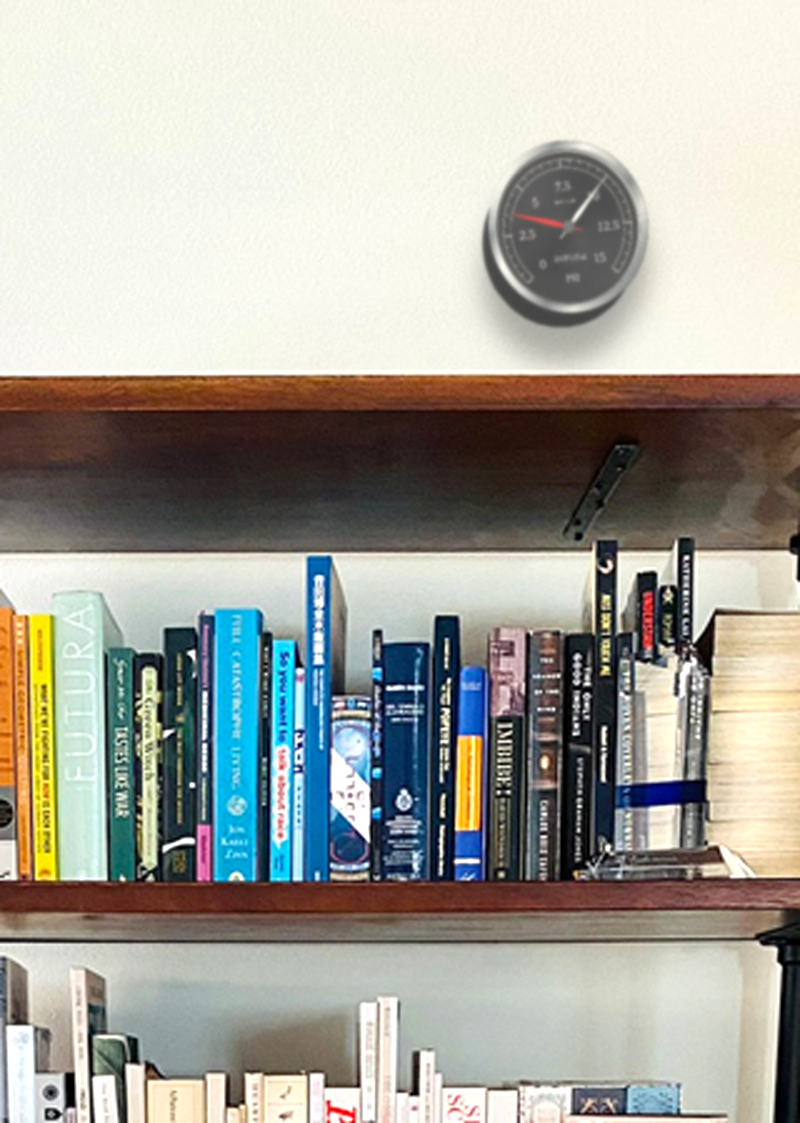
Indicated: **3.5** psi
